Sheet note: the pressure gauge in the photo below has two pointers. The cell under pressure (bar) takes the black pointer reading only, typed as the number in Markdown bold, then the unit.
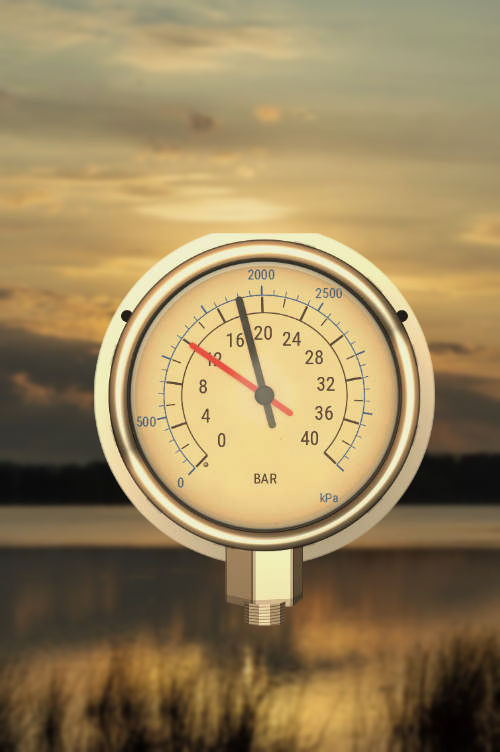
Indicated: **18** bar
